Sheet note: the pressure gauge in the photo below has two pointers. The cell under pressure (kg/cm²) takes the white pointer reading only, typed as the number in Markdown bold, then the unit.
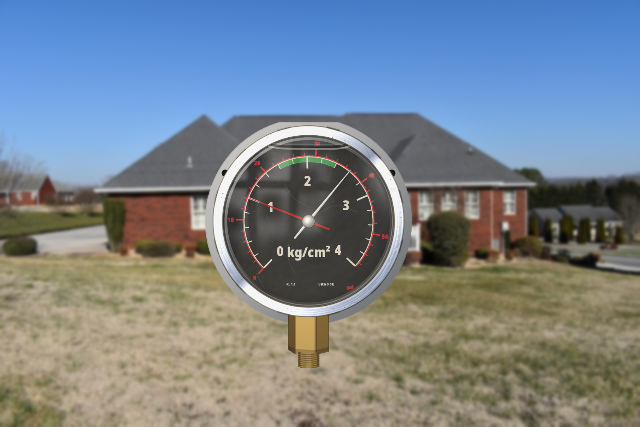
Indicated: **2.6** kg/cm²
